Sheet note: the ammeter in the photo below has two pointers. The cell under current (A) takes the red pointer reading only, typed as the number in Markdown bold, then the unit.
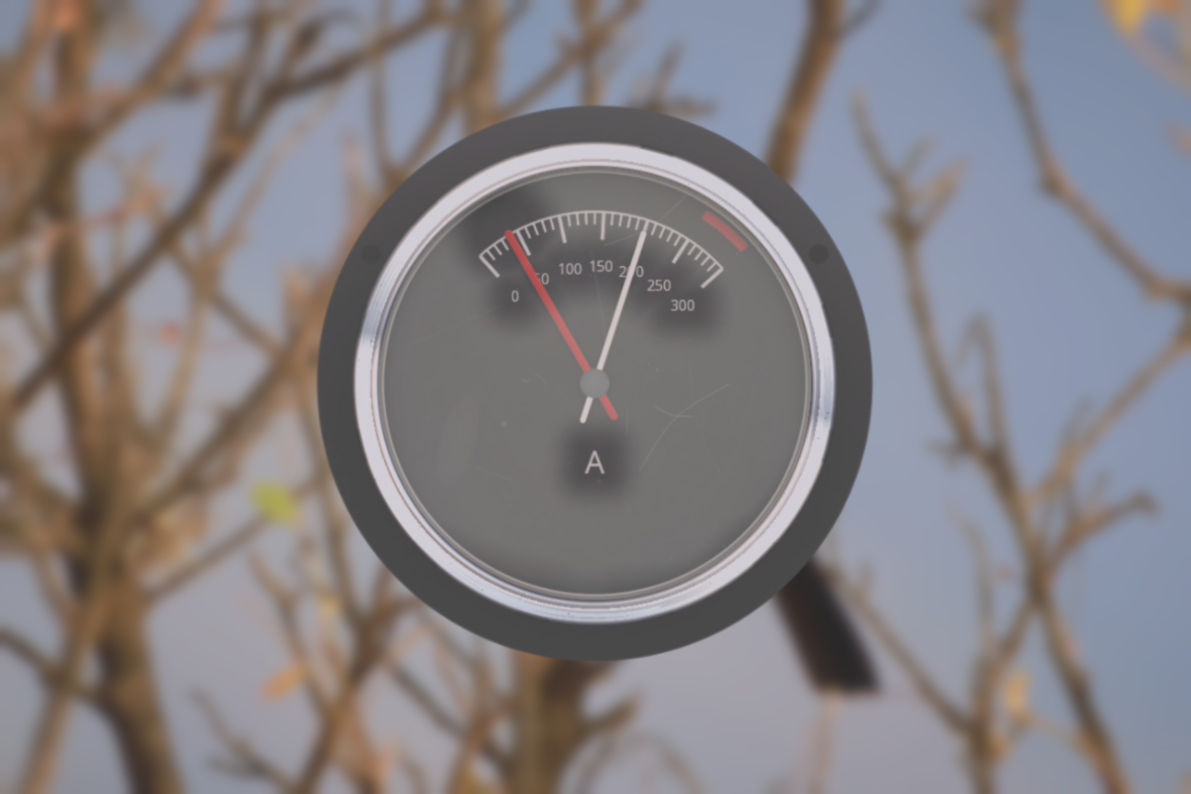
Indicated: **40** A
